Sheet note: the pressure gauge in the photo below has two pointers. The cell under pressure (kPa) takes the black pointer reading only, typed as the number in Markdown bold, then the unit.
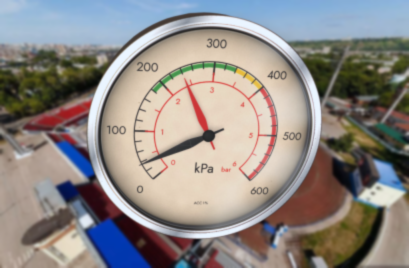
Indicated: **40** kPa
